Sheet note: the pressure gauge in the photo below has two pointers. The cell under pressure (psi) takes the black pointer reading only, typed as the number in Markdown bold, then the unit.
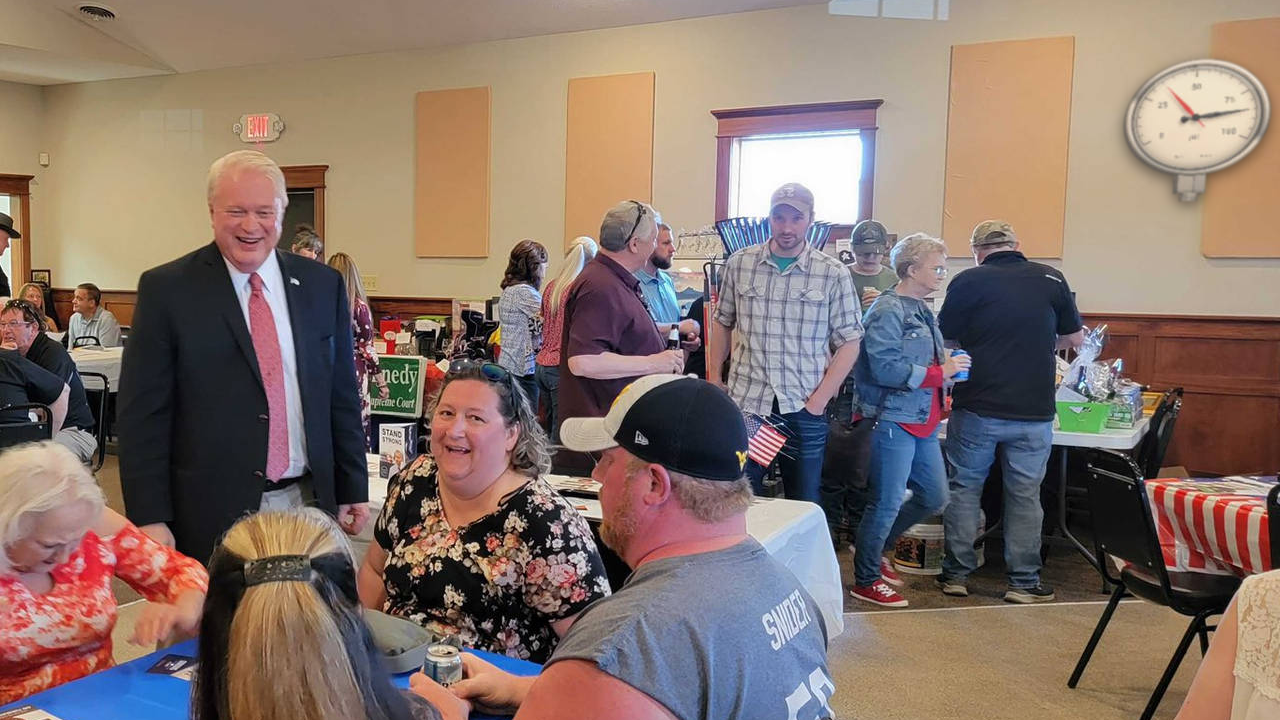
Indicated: **85** psi
